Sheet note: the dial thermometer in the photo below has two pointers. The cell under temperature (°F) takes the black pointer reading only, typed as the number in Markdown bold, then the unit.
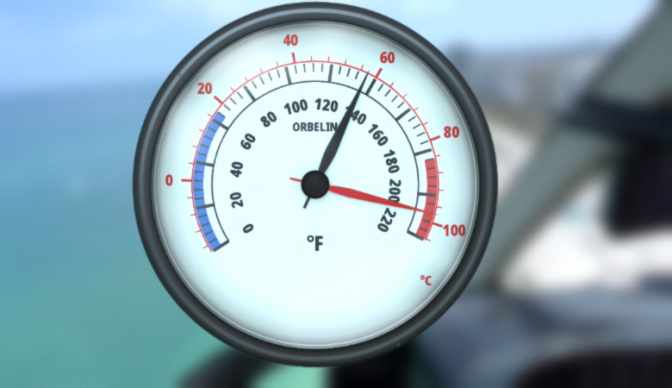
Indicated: **136** °F
